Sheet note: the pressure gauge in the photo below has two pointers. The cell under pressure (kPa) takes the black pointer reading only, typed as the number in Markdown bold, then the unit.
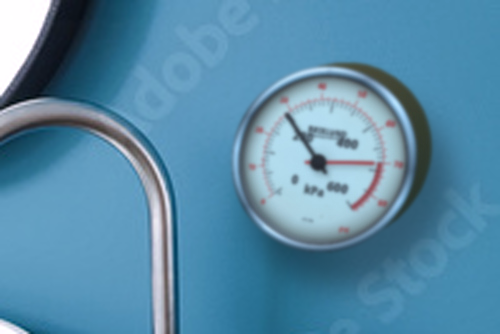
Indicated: **200** kPa
